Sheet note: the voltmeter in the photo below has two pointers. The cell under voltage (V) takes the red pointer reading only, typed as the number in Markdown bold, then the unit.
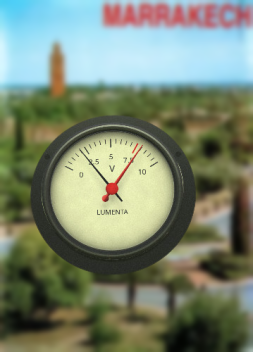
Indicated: **8** V
